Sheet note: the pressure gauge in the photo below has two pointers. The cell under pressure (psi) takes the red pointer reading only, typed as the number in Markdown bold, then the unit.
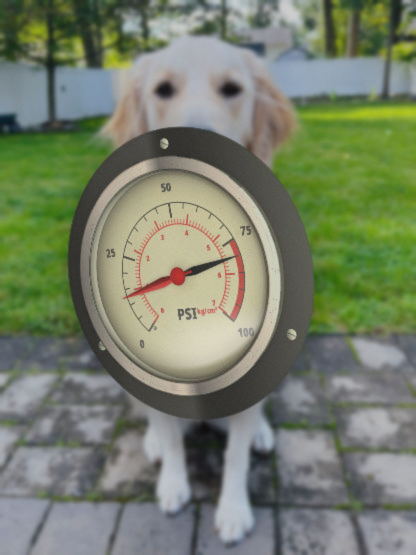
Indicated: **12.5** psi
